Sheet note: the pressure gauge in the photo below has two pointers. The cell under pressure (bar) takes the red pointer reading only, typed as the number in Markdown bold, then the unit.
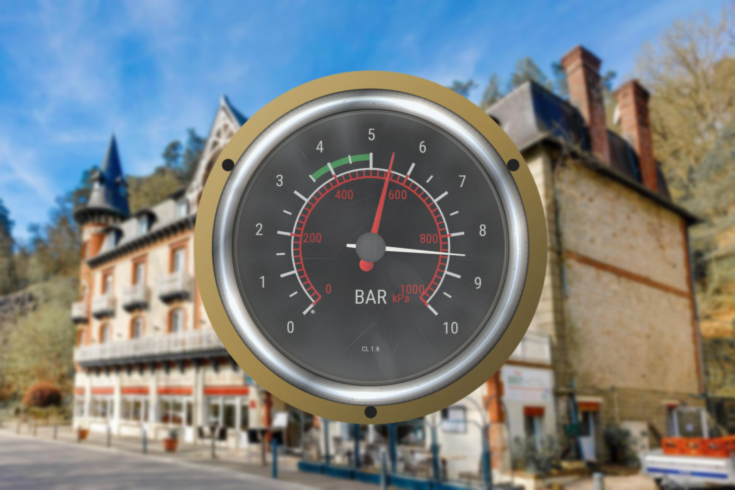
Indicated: **5.5** bar
